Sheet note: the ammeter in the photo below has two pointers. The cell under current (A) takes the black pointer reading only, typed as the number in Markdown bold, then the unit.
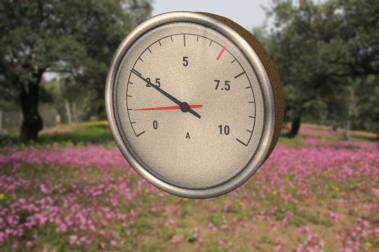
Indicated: **2.5** A
